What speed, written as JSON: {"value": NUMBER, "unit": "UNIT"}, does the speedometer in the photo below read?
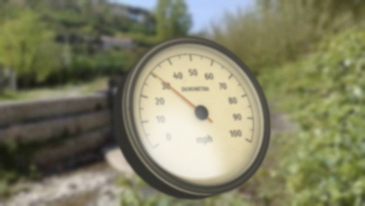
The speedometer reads {"value": 30, "unit": "mph"}
